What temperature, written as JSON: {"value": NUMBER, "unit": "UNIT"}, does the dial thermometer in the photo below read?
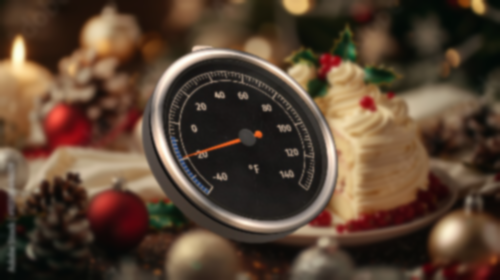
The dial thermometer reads {"value": -20, "unit": "°F"}
